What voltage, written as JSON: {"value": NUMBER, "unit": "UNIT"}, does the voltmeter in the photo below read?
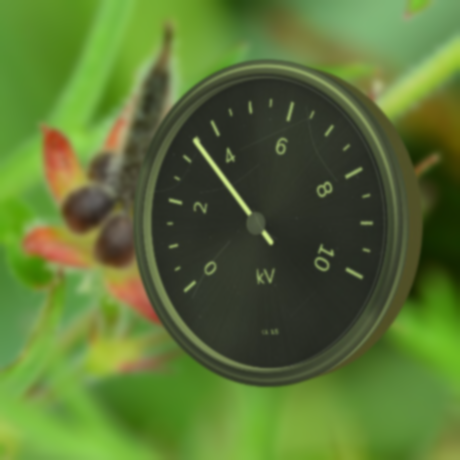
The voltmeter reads {"value": 3.5, "unit": "kV"}
